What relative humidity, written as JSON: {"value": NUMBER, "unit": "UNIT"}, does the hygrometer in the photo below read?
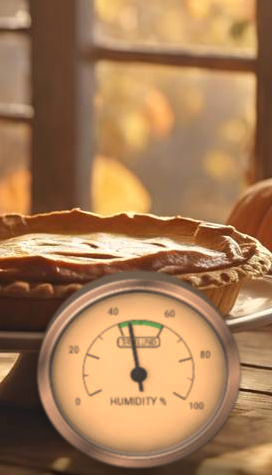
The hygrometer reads {"value": 45, "unit": "%"}
